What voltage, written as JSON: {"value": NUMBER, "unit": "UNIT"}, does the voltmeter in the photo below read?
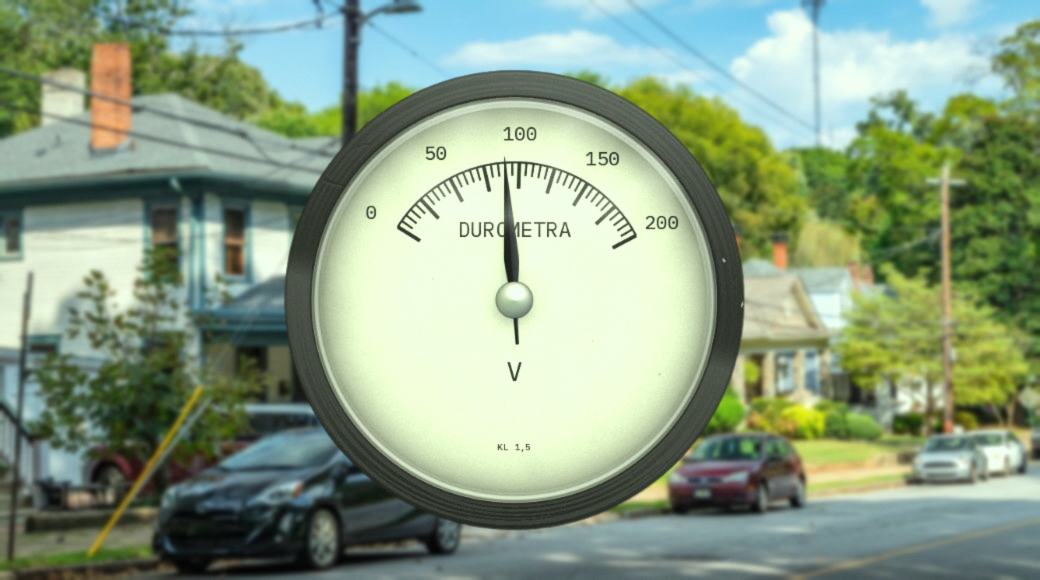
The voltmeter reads {"value": 90, "unit": "V"}
